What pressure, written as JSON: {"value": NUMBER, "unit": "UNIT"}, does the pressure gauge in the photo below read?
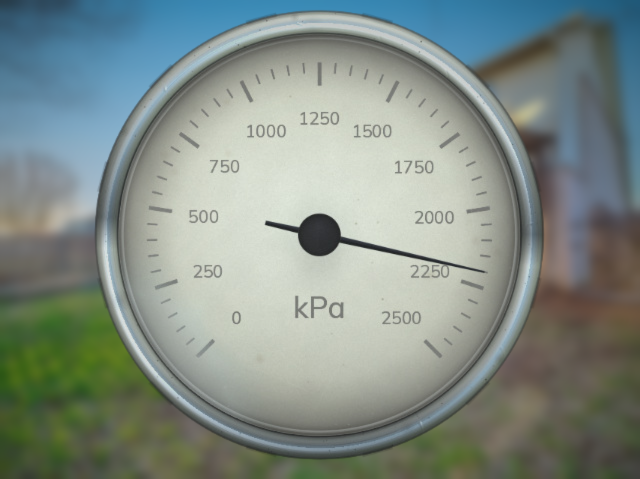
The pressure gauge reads {"value": 2200, "unit": "kPa"}
